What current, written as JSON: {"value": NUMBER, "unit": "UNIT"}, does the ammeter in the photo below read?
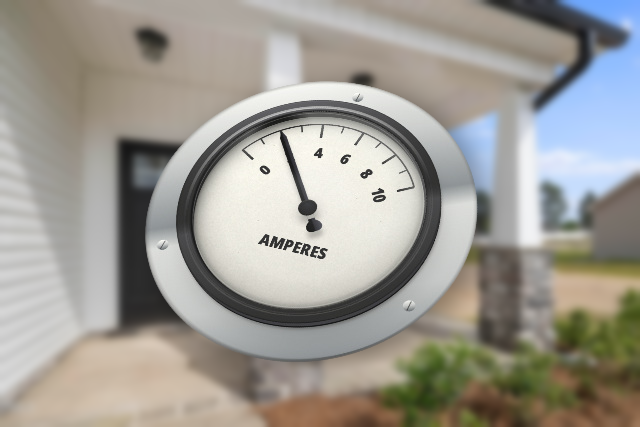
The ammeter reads {"value": 2, "unit": "A"}
